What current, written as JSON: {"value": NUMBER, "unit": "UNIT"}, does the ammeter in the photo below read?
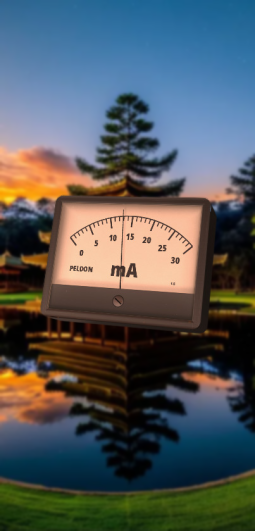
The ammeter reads {"value": 13, "unit": "mA"}
